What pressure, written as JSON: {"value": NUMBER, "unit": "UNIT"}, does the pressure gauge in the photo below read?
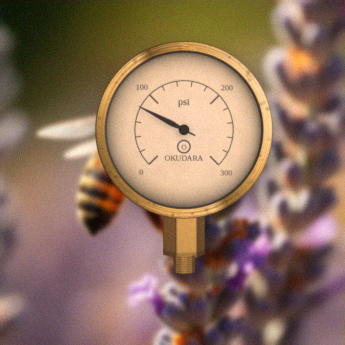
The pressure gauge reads {"value": 80, "unit": "psi"}
